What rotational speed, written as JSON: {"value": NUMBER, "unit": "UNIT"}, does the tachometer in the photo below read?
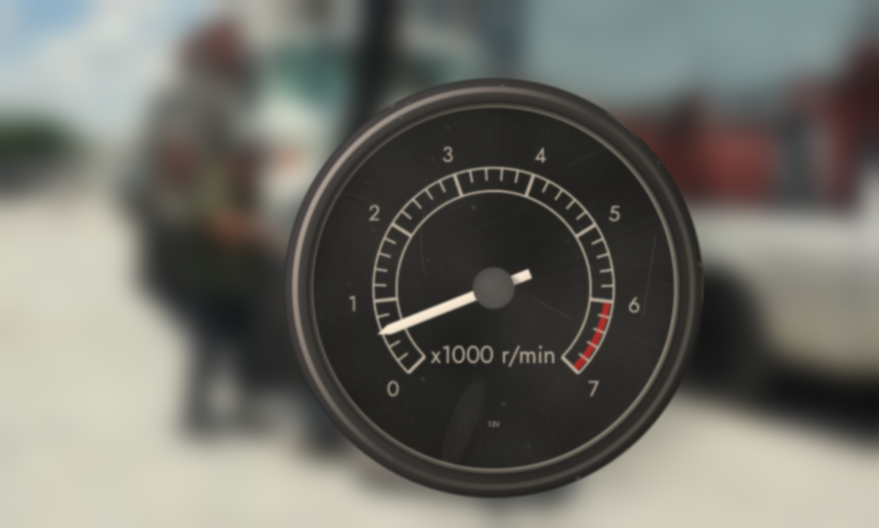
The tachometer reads {"value": 600, "unit": "rpm"}
